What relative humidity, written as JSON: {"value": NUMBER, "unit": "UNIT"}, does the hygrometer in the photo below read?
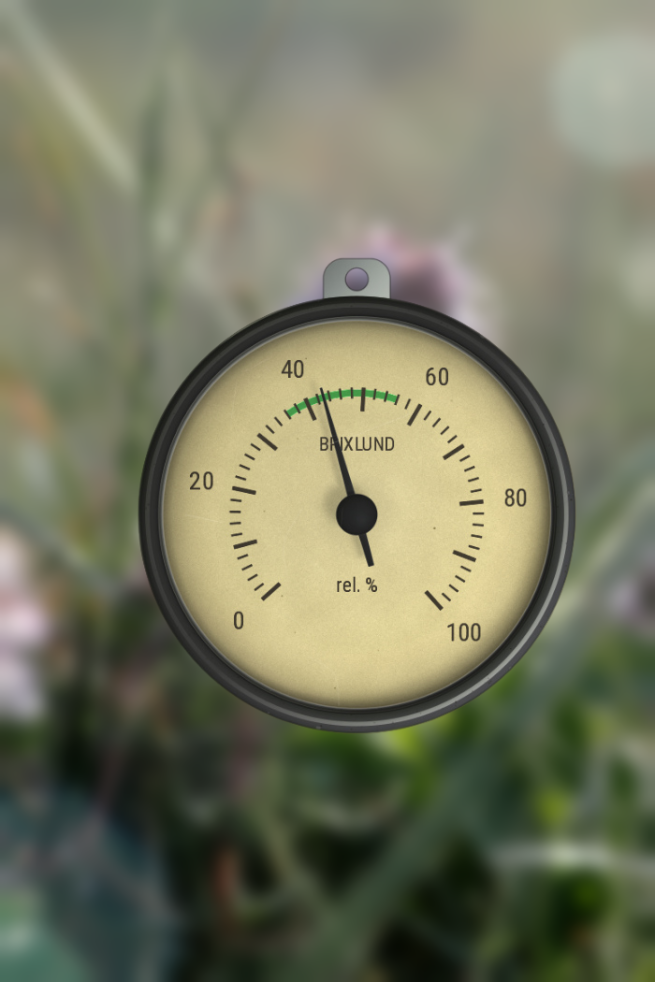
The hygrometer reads {"value": 43, "unit": "%"}
